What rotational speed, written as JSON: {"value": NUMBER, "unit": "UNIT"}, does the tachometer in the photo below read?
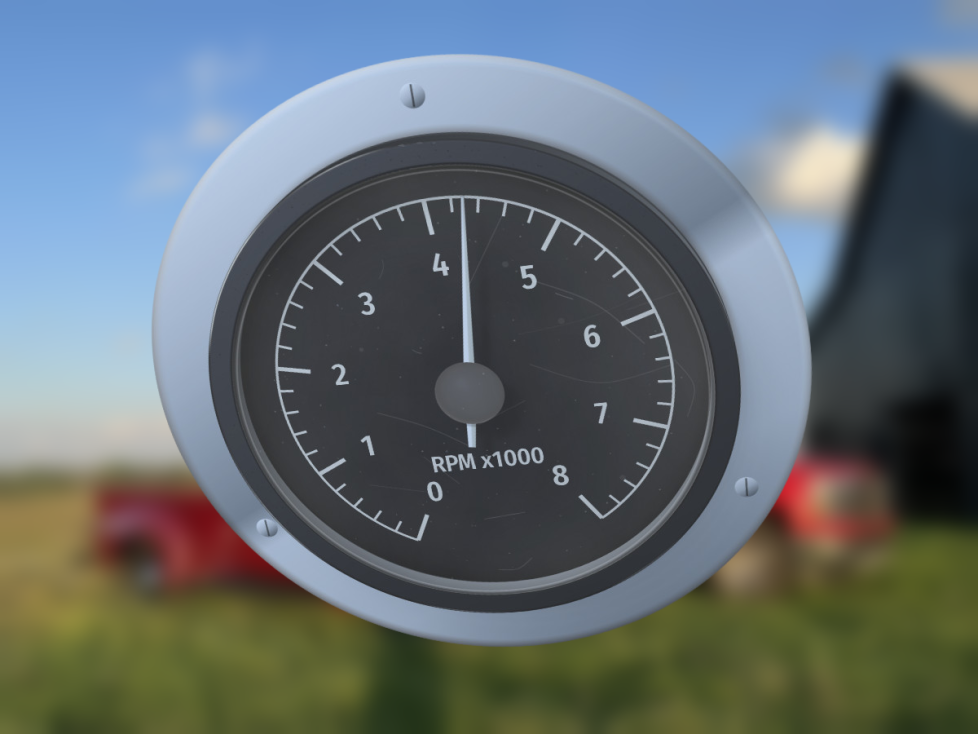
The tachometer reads {"value": 4300, "unit": "rpm"}
